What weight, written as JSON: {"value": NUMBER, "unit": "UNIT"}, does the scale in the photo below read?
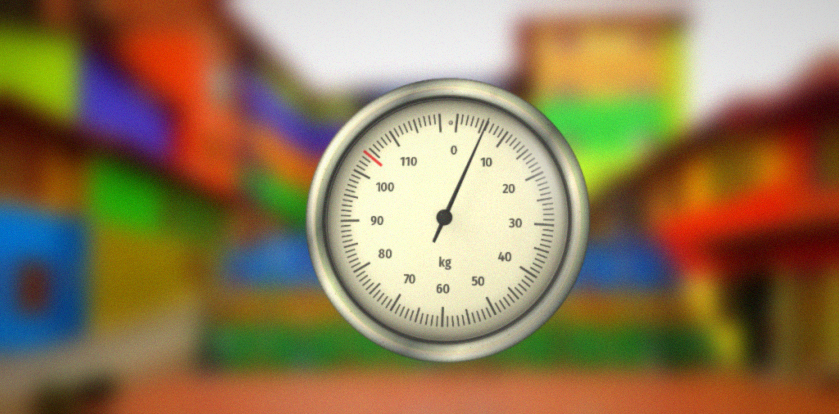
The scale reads {"value": 6, "unit": "kg"}
